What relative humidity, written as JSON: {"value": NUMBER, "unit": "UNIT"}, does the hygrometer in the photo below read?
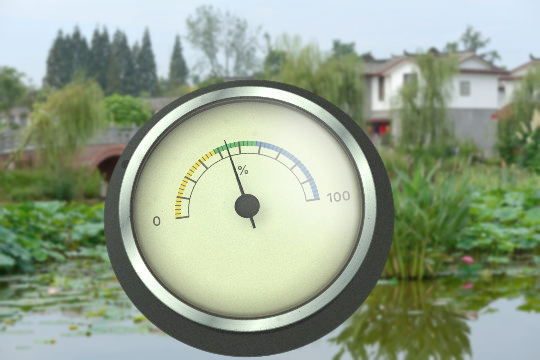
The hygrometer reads {"value": 44, "unit": "%"}
